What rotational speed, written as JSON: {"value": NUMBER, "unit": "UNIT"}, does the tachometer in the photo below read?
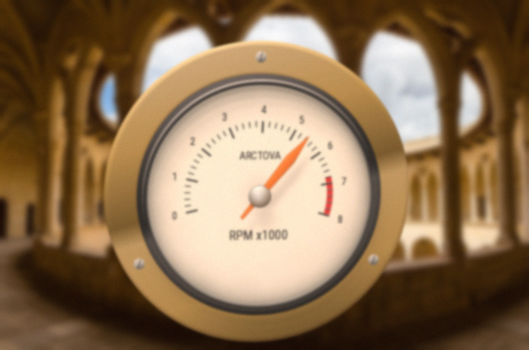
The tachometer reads {"value": 5400, "unit": "rpm"}
